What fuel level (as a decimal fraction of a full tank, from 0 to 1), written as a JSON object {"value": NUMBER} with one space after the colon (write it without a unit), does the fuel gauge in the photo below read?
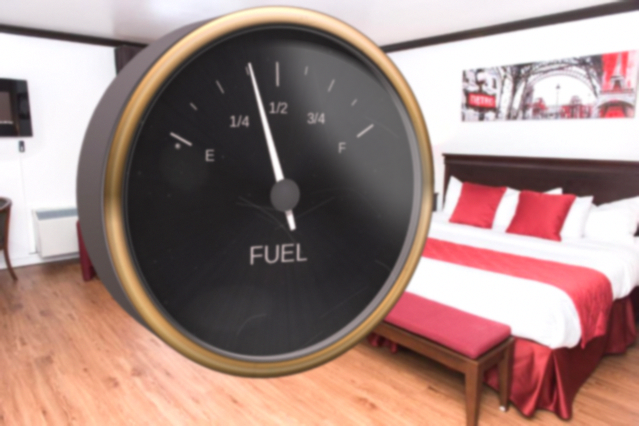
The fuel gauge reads {"value": 0.375}
